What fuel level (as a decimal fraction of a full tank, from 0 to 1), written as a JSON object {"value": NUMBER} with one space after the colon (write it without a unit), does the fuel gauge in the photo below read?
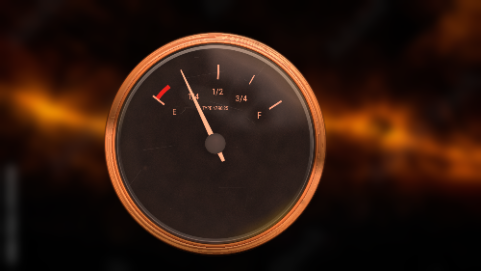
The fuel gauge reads {"value": 0.25}
